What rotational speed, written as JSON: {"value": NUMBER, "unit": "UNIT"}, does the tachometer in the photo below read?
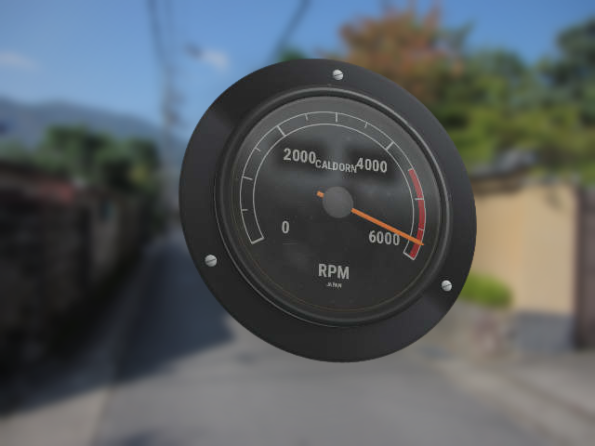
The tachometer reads {"value": 5750, "unit": "rpm"}
